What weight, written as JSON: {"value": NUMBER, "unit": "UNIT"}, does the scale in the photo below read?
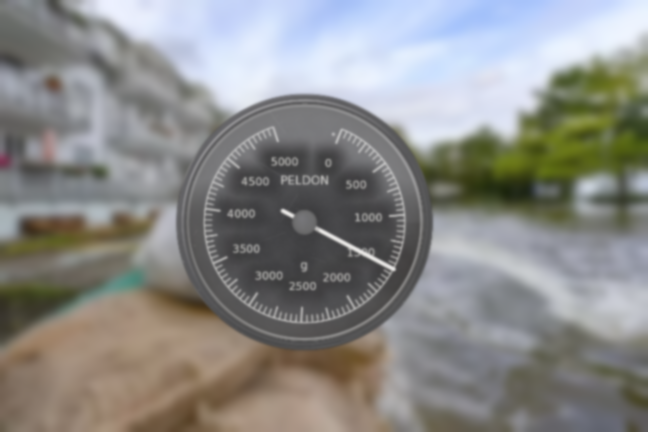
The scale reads {"value": 1500, "unit": "g"}
